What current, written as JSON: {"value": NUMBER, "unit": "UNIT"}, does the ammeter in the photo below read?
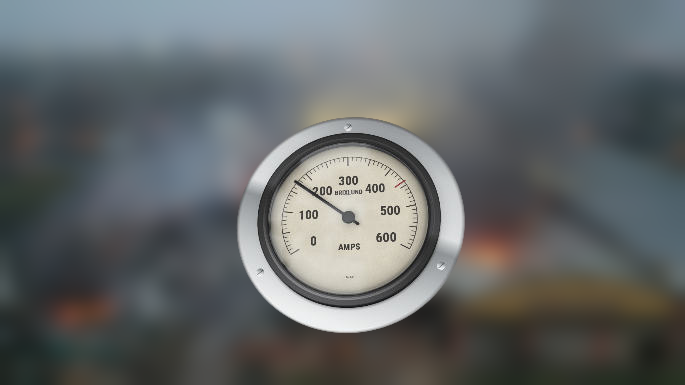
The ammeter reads {"value": 170, "unit": "A"}
